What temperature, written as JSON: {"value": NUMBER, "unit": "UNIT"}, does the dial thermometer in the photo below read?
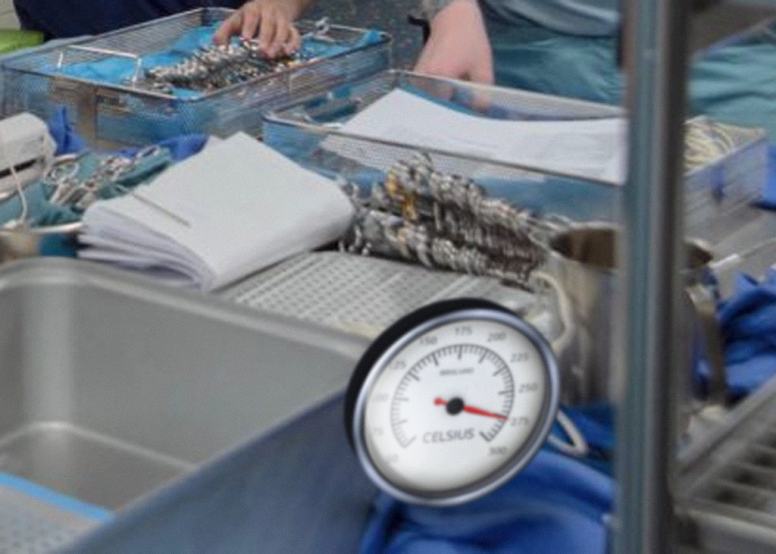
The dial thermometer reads {"value": 275, "unit": "°C"}
